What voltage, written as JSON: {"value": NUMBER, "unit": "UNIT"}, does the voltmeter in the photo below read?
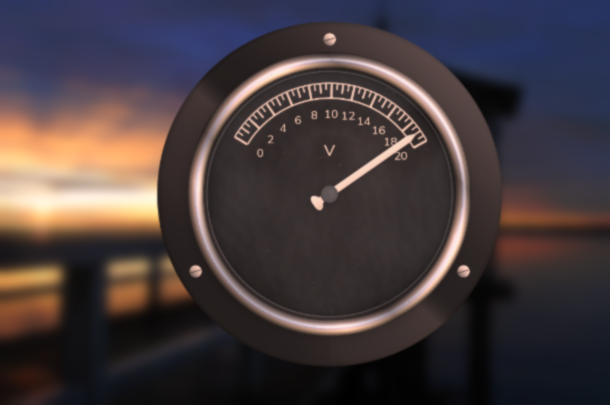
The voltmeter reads {"value": 19, "unit": "V"}
